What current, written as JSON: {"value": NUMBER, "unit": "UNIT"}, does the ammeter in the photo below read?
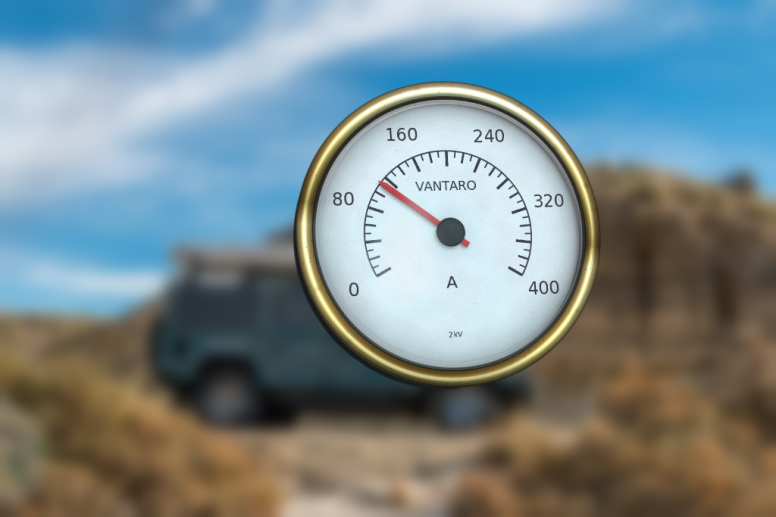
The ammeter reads {"value": 110, "unit": "A"}
